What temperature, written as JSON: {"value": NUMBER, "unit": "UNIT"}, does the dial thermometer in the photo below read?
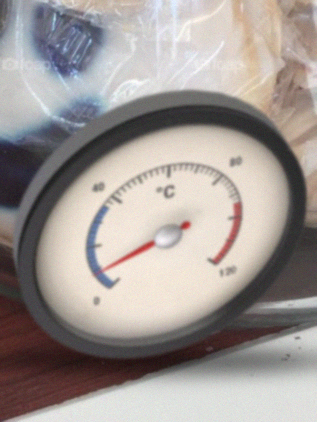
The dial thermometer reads {"value": 10, "unit": "°C"}
